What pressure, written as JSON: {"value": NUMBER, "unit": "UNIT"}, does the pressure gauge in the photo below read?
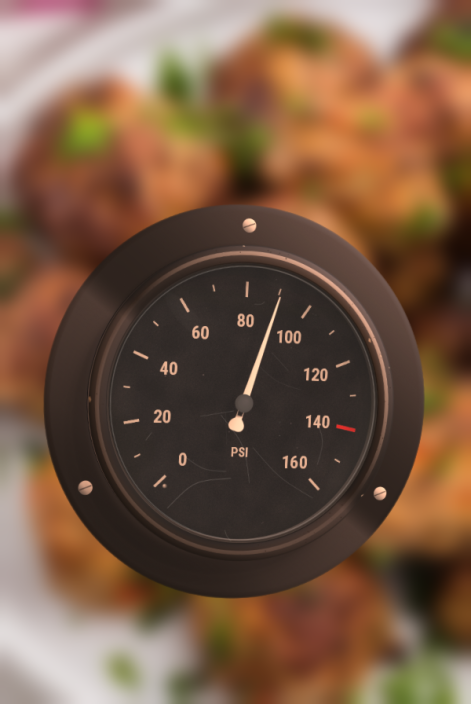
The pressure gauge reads {"value": 90, "unit": "psi"}
